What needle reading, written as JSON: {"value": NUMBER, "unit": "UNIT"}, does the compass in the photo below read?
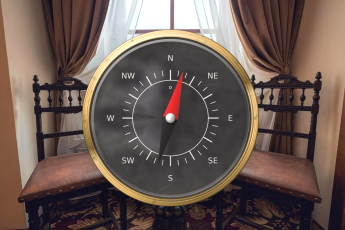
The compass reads {"value": 15, "unit": "°"}
